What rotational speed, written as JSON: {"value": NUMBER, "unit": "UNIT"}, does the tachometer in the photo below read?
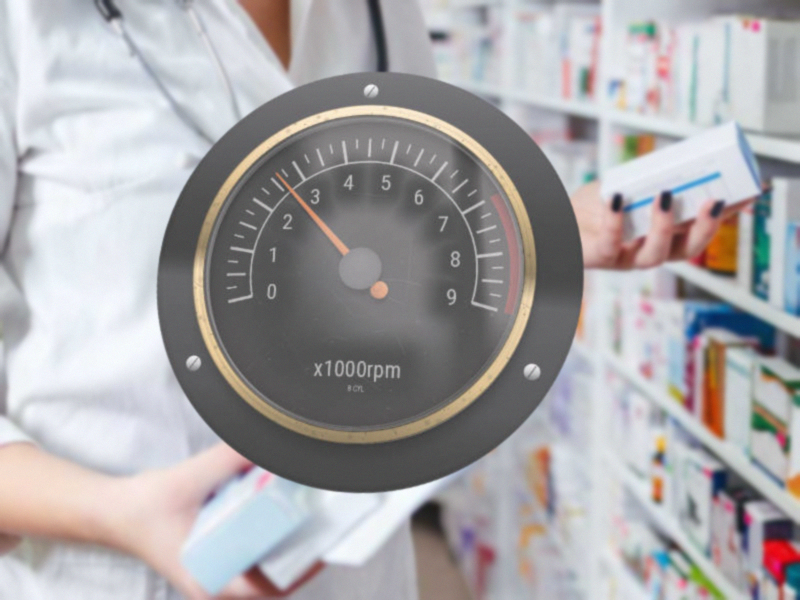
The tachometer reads {"value": 2625, "unit": "rpm"}
